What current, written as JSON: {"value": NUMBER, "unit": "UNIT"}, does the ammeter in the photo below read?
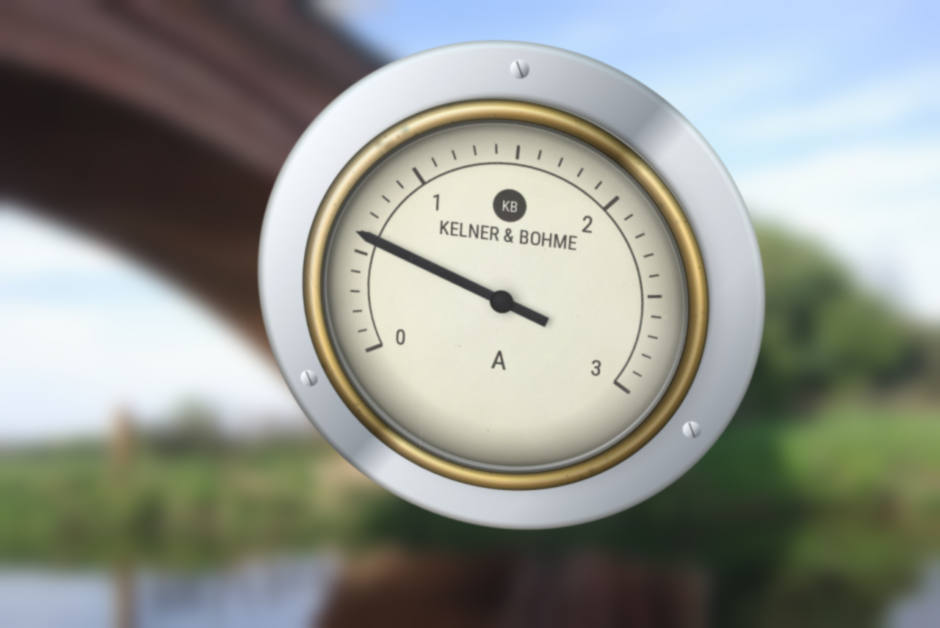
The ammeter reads {"value": 0.6, "unit": "A"}
